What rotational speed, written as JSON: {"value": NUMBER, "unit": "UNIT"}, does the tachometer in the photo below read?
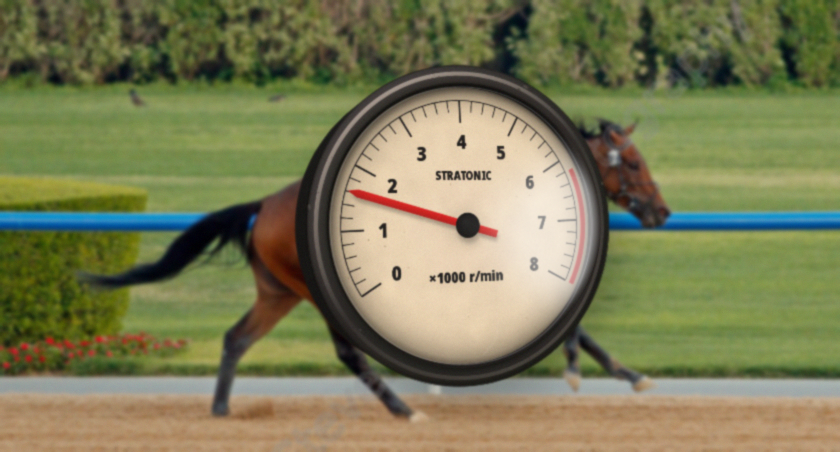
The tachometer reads {"value": 1600, "unit": "rpm"}
